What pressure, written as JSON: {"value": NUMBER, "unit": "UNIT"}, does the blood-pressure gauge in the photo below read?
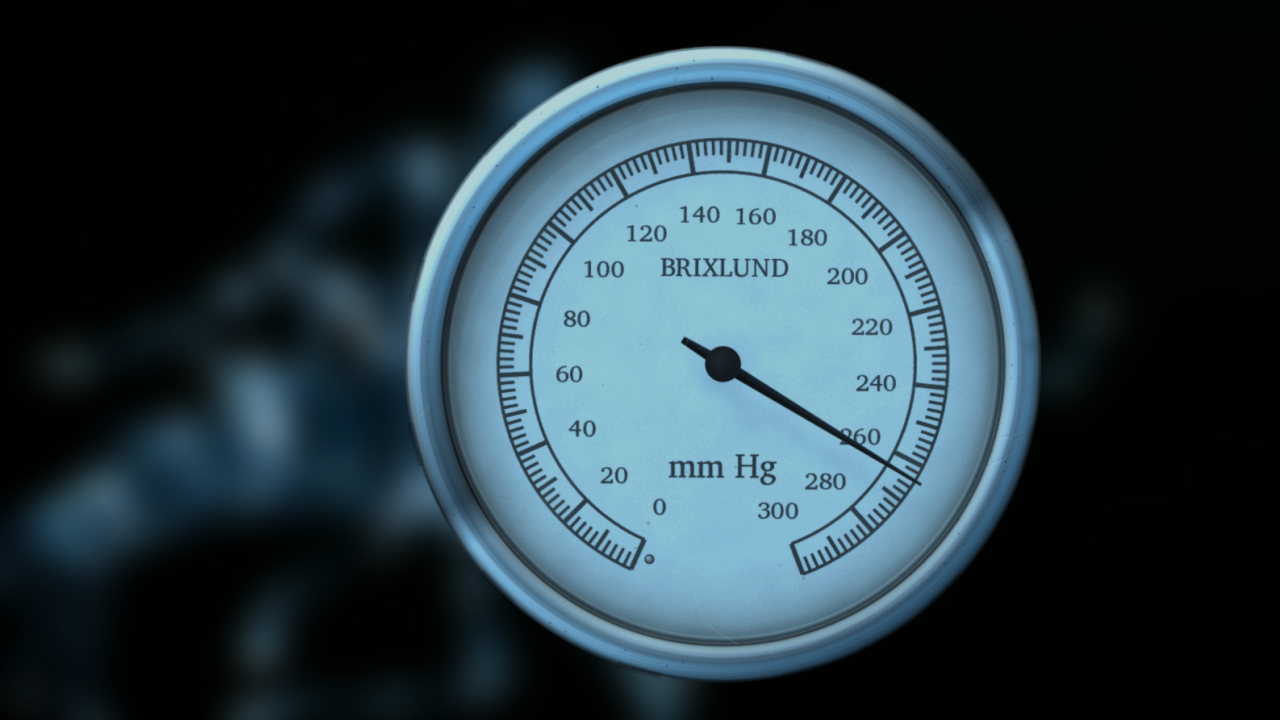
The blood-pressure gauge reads {"value": 264, "unit": "mmHg"}
